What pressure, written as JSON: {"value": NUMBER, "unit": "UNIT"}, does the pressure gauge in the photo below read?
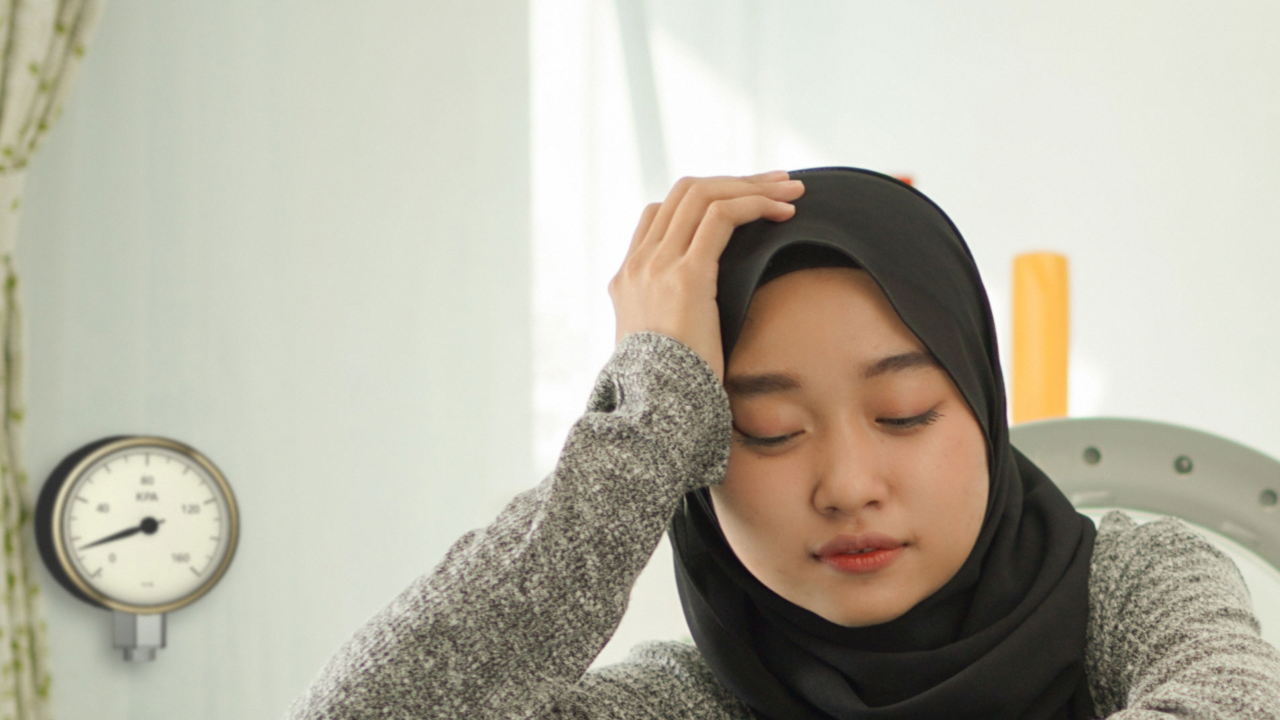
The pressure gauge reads {"value": 15, "unit": "kPa"}
